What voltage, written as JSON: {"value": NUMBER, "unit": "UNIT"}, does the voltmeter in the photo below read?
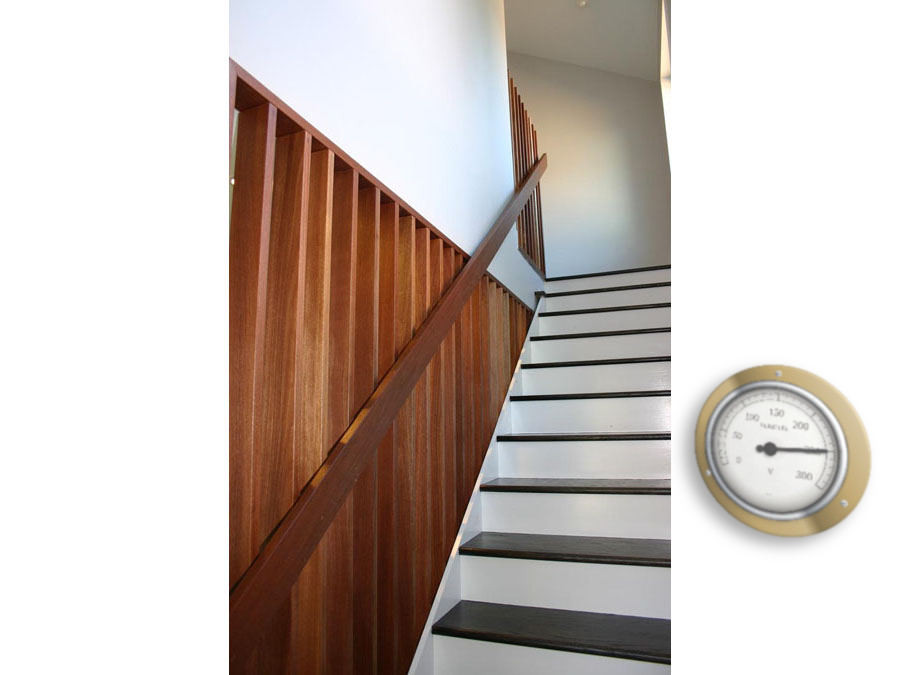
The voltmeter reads {"value": 250, "unit": "V"}
